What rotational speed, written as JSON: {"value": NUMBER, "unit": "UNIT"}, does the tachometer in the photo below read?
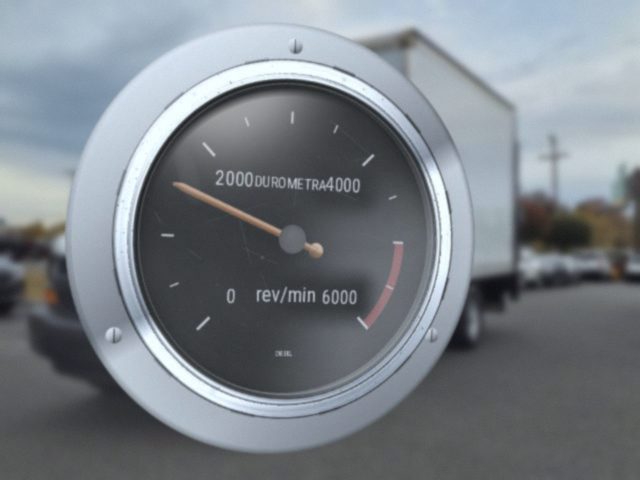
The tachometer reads {"value": 1500, "unit": "rpm"}
